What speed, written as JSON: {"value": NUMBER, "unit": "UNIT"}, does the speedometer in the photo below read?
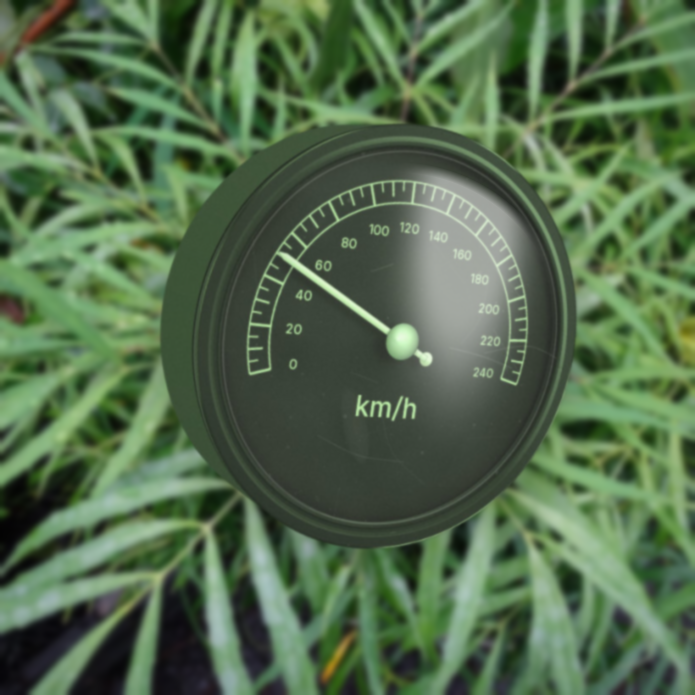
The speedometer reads {"value": 50, "unit": "km/h"}
